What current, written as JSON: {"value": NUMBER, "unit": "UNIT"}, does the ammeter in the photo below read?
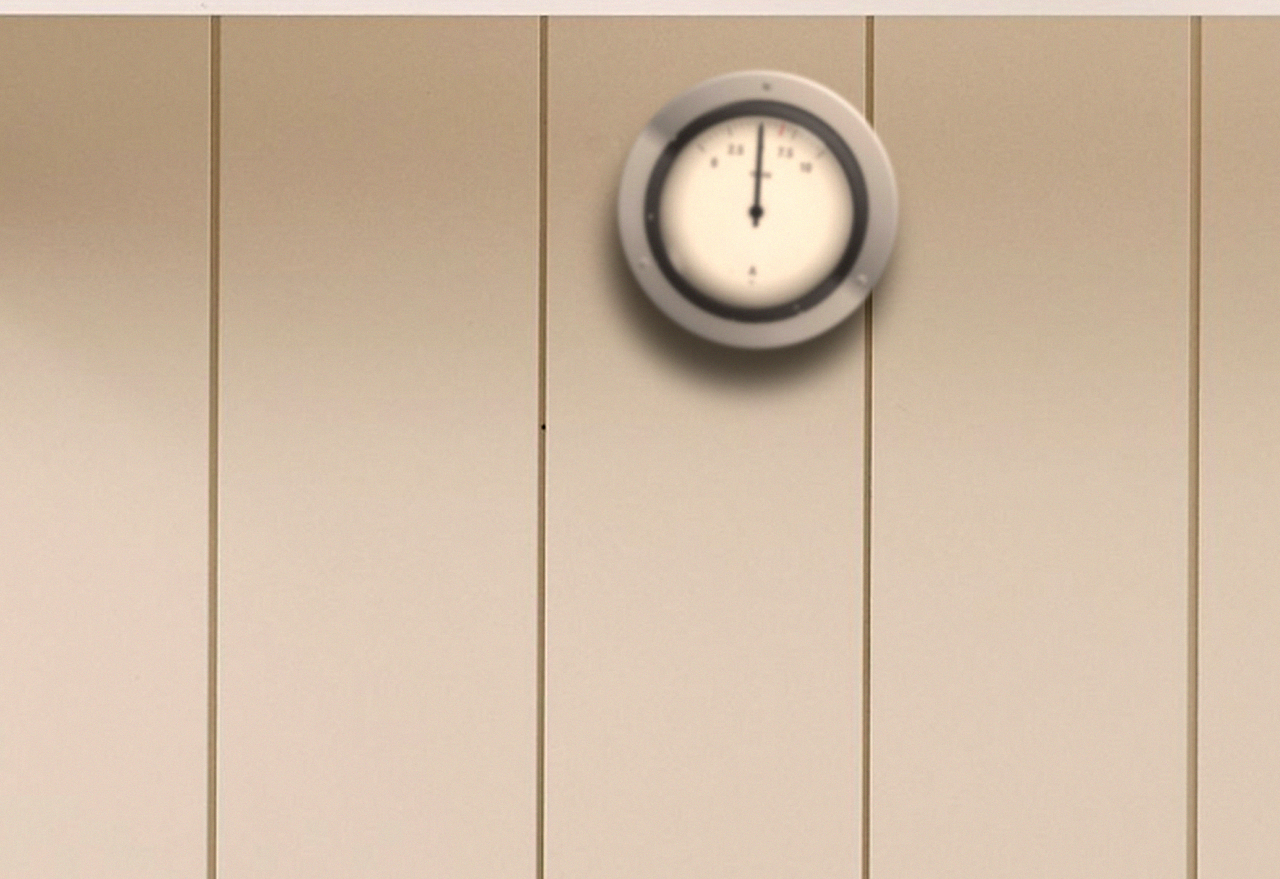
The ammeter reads {"value": 5, "unit": "A"}
